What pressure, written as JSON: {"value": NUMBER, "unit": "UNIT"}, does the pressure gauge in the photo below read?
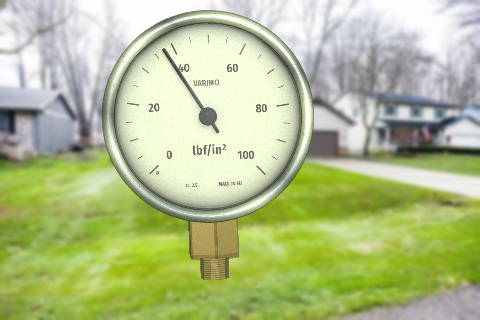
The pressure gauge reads {"value": 37.5, "unit": "psi"}
